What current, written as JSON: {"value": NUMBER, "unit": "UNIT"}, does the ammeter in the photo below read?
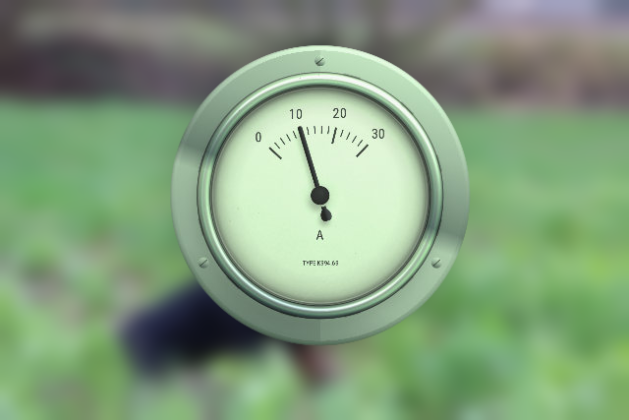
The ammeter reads {"value": 10, "unit": "A"}
